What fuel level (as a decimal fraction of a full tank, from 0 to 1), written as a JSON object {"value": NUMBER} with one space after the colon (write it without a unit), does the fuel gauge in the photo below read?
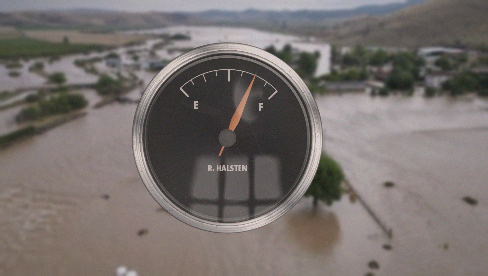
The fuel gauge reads {"value": 0.75}
